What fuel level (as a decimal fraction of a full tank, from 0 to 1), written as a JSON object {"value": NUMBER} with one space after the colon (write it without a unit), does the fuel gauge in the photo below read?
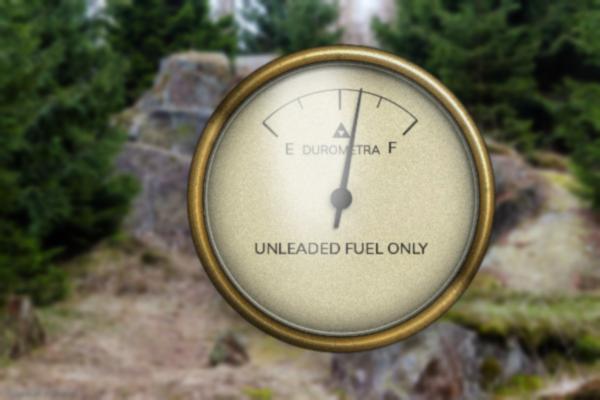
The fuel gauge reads {"value": 0.625}
